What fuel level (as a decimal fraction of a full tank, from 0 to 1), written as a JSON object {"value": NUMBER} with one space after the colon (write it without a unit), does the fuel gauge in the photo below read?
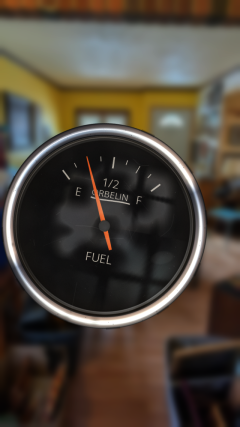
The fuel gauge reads {"value": 0.25}
